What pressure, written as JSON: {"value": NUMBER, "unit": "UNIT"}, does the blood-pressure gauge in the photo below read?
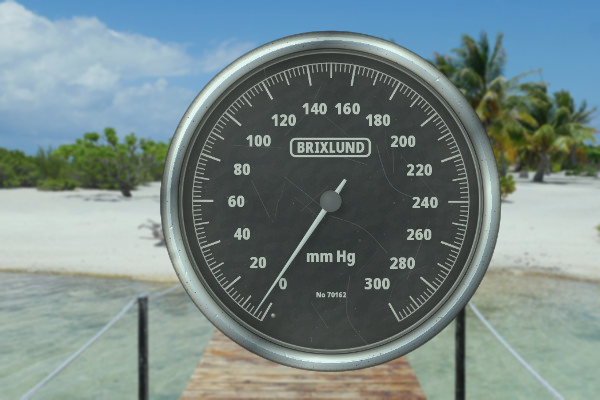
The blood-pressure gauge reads {"value": 4, "unit": "mmHg"}
